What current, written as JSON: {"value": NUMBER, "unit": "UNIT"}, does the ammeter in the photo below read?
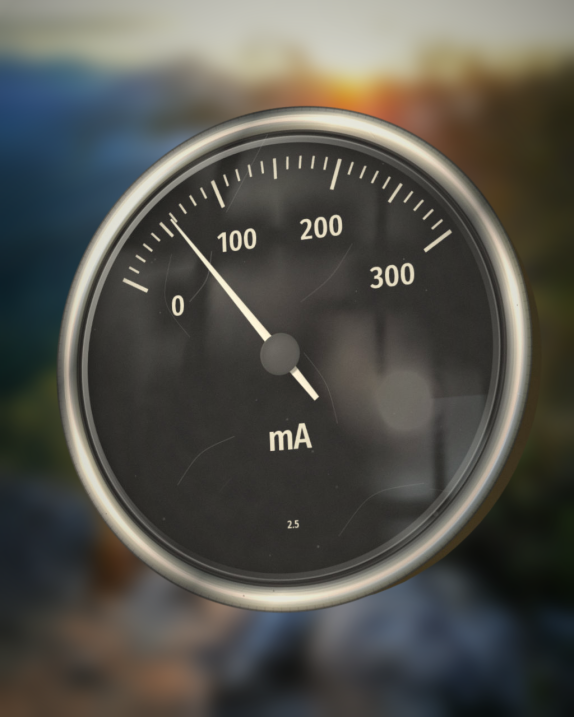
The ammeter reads {"value": 60, "unit": "mA"}
